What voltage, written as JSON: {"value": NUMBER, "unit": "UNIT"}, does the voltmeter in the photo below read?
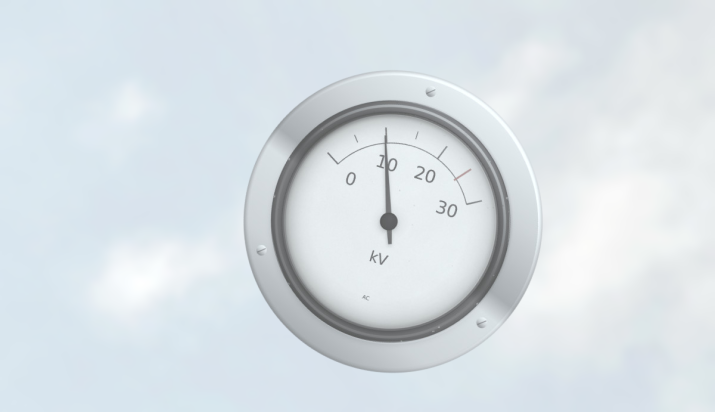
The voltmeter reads {"value": 10, "unit": "kV"}
